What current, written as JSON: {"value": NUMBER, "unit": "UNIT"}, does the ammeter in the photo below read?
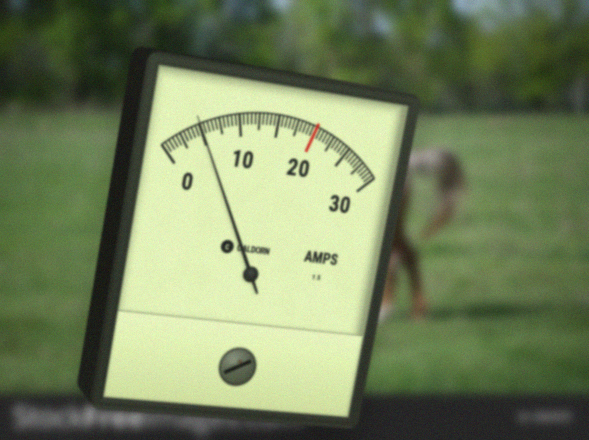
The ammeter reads {"value": 5, "unit": "A"}
